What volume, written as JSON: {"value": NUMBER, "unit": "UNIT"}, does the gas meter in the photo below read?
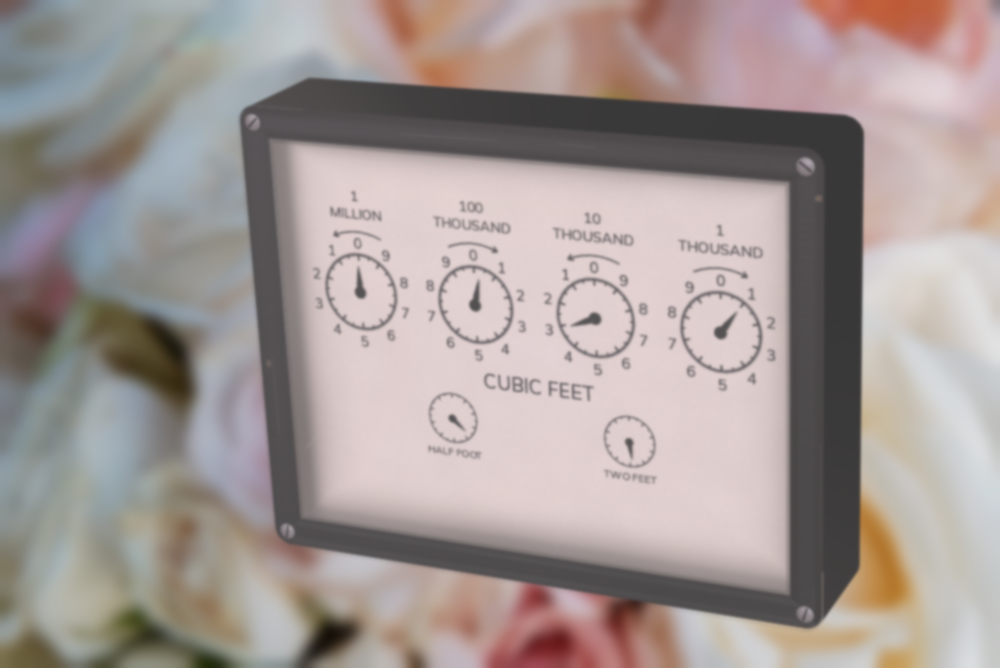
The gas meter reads {"value": 3100, "unit": "ft³"}
